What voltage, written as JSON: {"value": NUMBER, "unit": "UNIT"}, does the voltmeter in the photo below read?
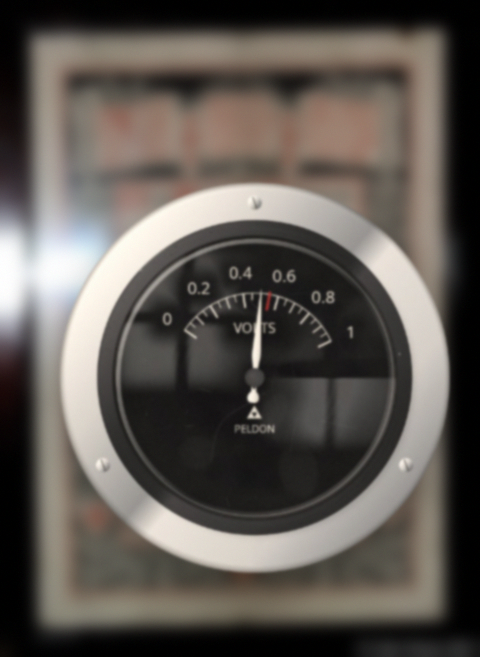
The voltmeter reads {"value": 0.5, "unit": "V"}
